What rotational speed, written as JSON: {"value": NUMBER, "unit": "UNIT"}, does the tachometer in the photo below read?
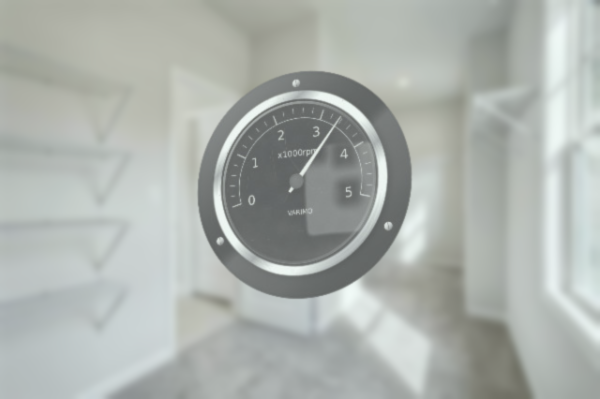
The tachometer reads {"value": 3400, "unit": "rpm"}
